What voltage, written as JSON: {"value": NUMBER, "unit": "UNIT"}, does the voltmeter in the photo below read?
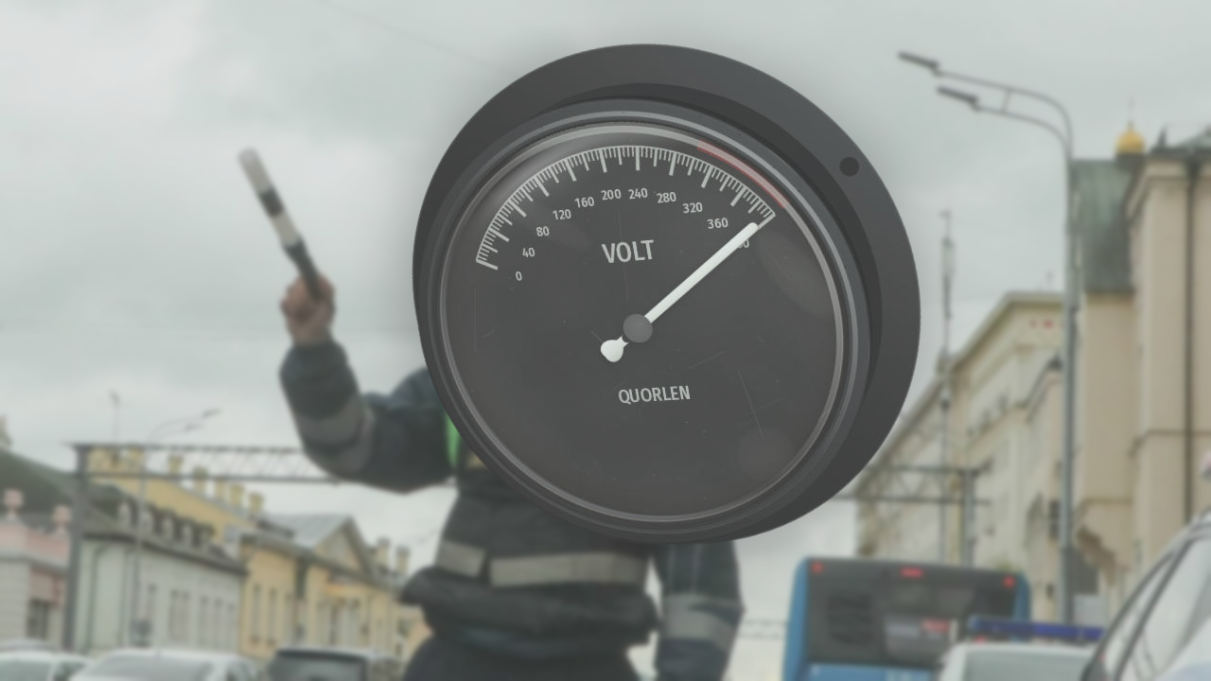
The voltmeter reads {"value": 395, "unit": "V"}
